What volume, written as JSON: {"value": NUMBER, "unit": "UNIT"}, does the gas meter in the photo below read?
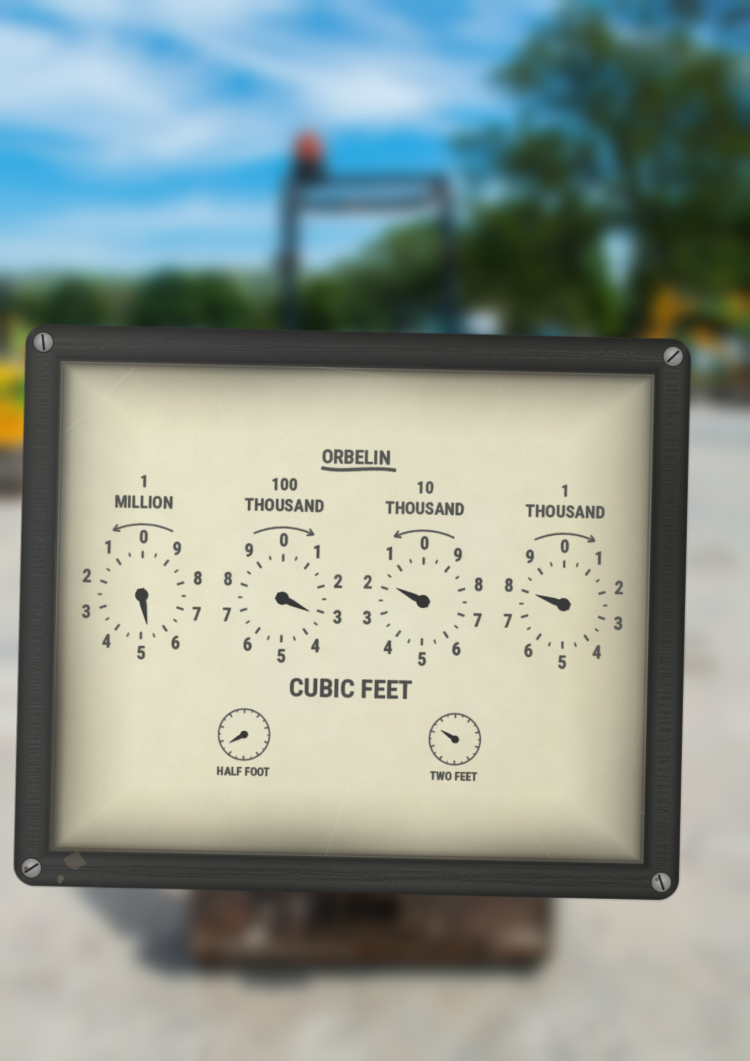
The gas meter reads {"value": 531800, "unit": "ft³"}
